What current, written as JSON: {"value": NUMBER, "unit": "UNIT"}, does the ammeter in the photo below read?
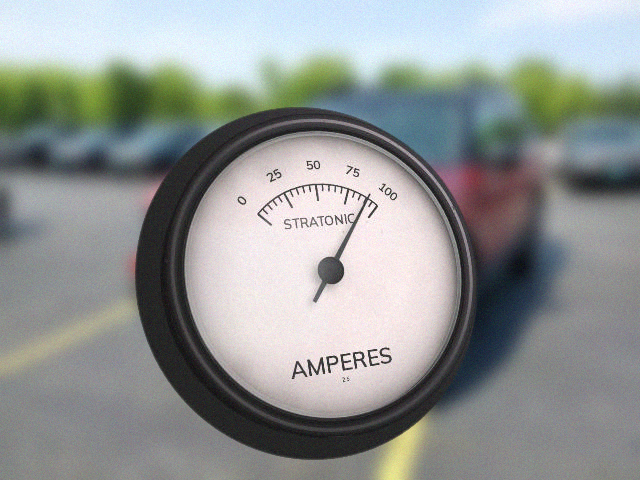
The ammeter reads {"value": 90, "unit": "A"}
